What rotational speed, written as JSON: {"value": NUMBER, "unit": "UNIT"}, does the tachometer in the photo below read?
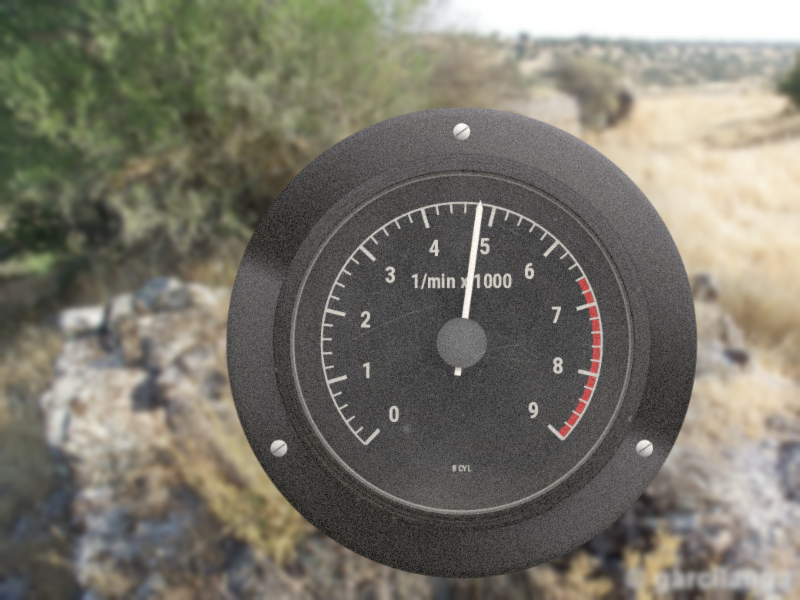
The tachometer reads {"value": 4800, "unit": "rpm"}
